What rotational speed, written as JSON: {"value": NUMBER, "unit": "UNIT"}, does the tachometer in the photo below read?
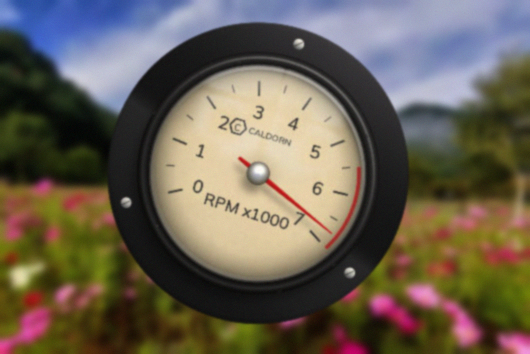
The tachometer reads {"value": 6750, "unit": "rpm"}
